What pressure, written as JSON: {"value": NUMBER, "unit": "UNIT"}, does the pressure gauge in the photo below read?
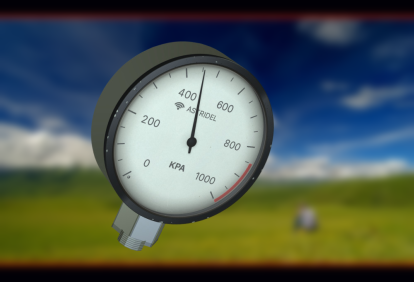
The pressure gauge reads {"value": 450, "unit": "kPa"}
